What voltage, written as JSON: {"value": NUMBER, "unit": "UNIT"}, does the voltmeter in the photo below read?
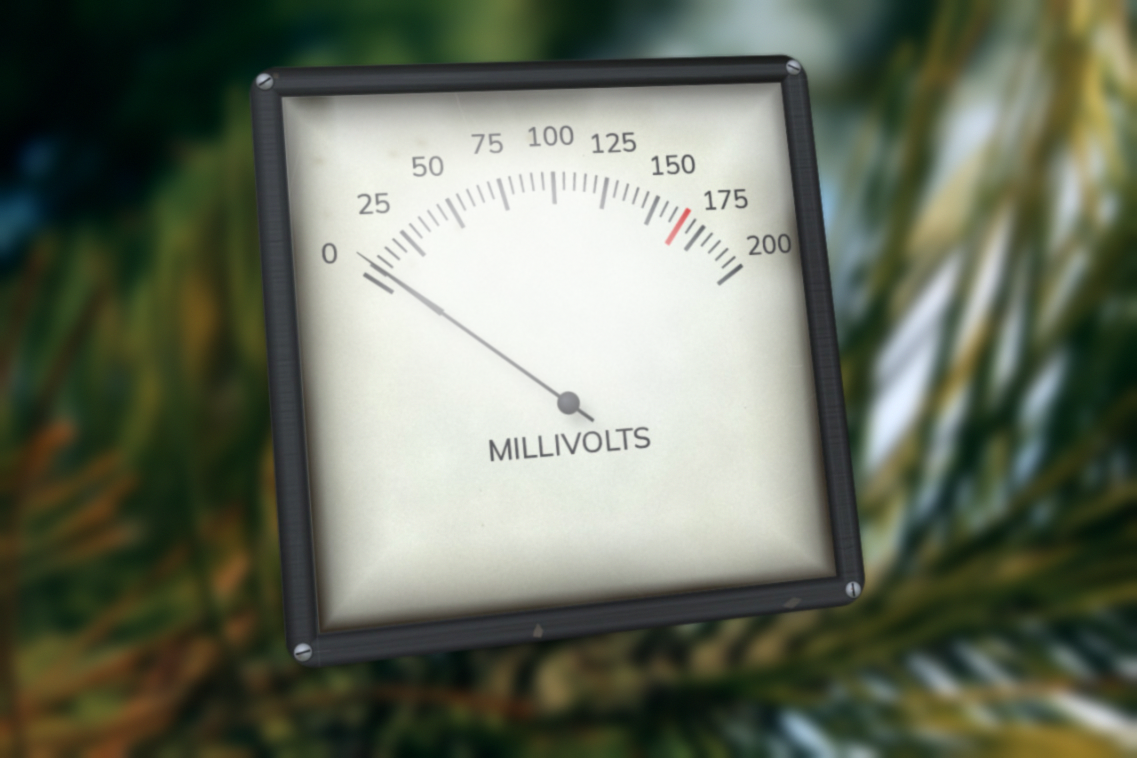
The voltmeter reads {"value": 5, "unit": "mV"}
